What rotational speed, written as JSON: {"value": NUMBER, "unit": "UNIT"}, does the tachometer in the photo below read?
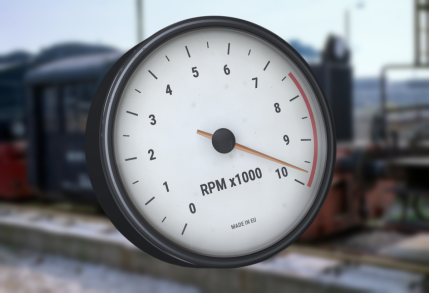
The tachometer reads {"value": 9750, "unit": "rpm"}
